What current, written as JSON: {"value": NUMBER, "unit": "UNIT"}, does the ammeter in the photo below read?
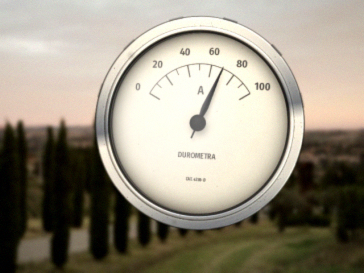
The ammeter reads {"value": 70, "unit": "A"}
